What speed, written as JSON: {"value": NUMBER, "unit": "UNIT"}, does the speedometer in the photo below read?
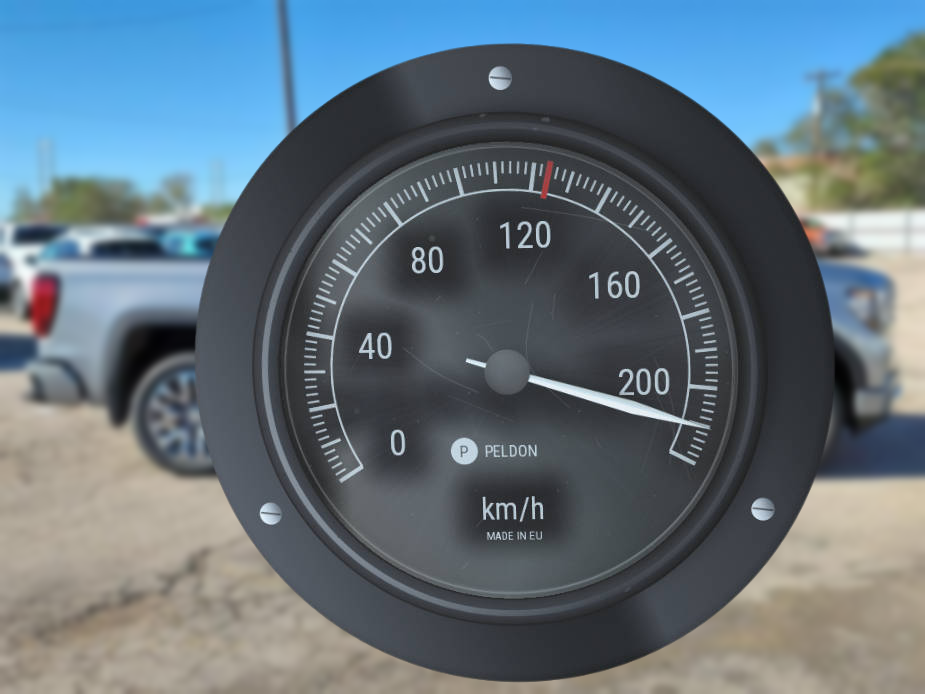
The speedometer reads {"value": 210, "unit": "km/h"}
